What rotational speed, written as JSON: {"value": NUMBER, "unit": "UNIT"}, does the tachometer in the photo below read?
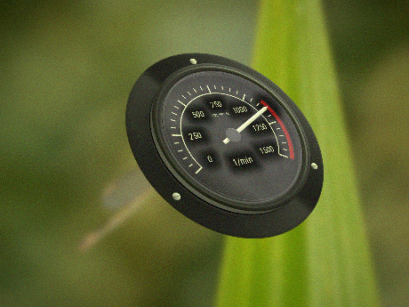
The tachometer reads {"value": 1150, "unit": "rpm"}
